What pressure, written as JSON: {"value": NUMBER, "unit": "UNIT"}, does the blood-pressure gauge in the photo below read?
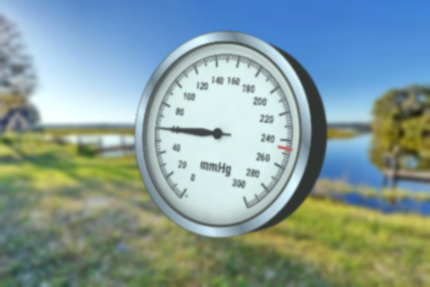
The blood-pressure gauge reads {"value": 60, "unit": "mmHg"}
